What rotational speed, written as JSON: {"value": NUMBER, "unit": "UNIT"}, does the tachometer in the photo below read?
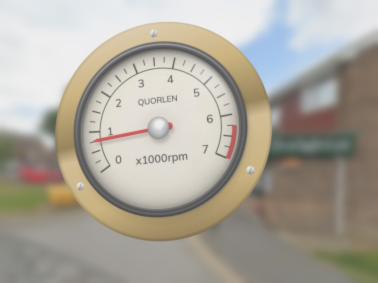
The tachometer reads {"value": 750, "unit": "rpm"}
